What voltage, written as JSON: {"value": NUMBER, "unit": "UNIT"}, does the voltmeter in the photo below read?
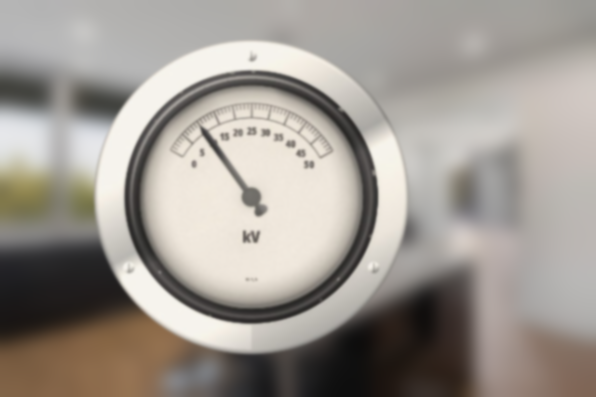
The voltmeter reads {"value": 10, "unit": "kV"}
